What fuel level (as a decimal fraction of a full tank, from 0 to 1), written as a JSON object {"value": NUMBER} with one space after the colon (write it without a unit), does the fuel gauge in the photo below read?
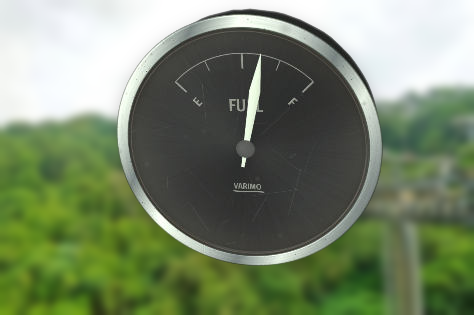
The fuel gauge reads {"value": 0.625}
